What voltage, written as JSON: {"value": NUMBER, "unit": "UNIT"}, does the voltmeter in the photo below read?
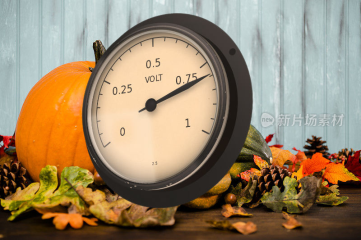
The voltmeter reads {"value": 0.8, "unit": "V"}
